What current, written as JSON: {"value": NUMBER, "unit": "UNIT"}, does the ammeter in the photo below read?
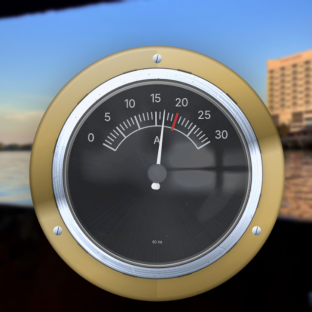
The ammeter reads {"value": 17, "unit": "A"}
